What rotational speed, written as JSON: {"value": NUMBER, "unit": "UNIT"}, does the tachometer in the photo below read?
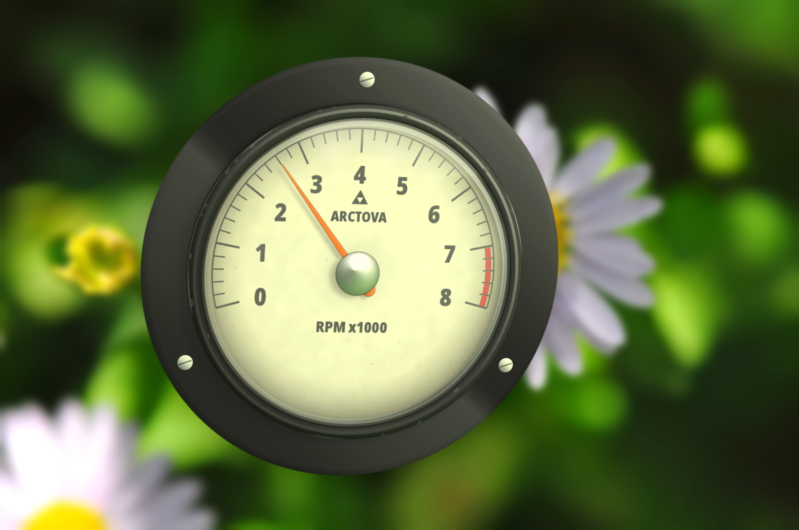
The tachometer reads {"value": 2600, "unit": "rpm"}
